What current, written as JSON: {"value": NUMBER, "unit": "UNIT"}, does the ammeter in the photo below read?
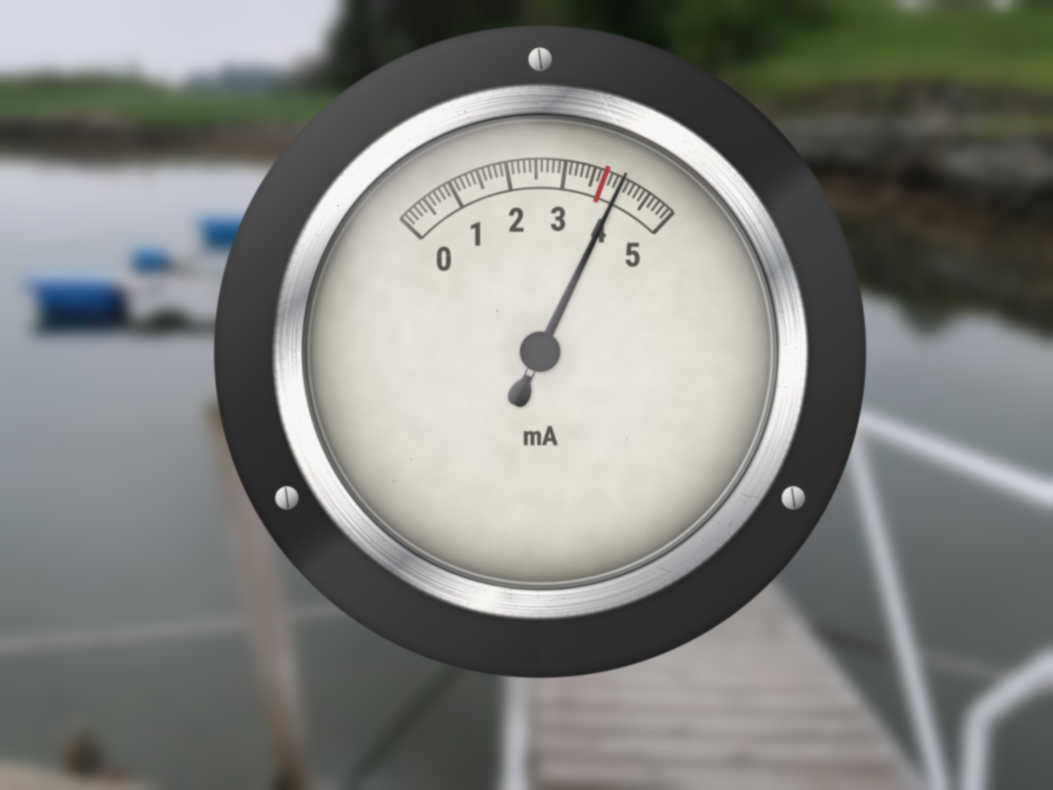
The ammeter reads {"value": 4, "unit": "mA"}
